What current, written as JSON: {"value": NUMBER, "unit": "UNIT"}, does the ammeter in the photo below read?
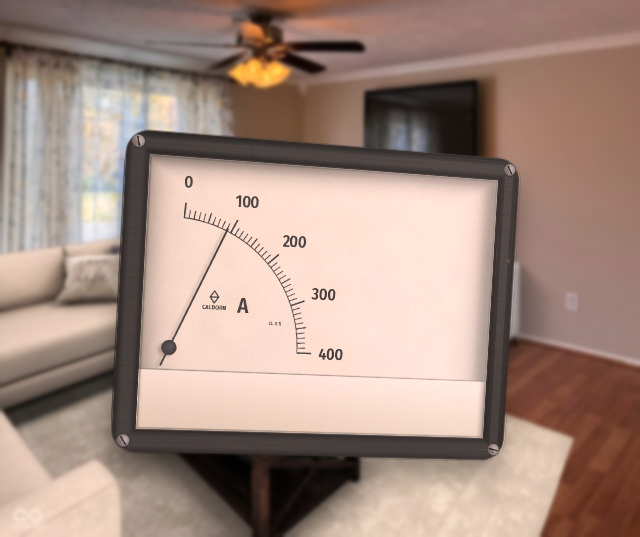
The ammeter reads {"value": 90, "unit": "A"}
